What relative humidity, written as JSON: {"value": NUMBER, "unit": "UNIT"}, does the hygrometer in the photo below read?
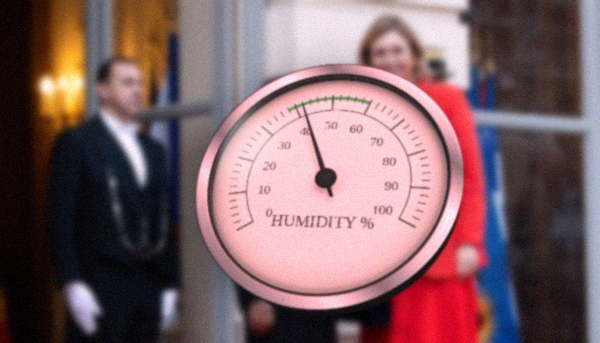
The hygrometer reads {"value": 42, "unit": "%"}
